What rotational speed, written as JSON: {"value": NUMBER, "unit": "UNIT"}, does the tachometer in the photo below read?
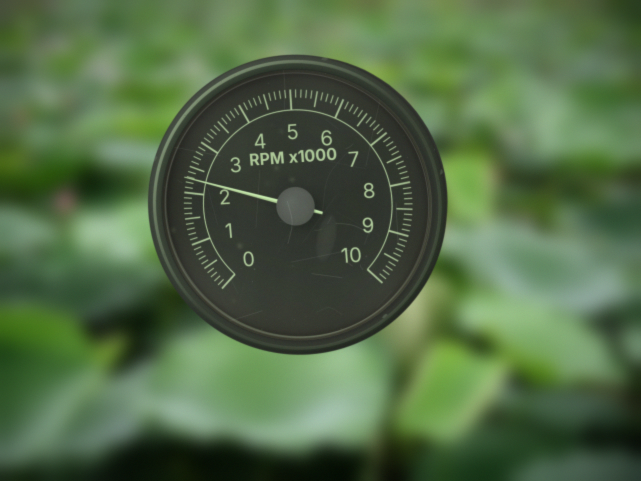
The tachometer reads {"value": 2300, "unit": "rpm"}
